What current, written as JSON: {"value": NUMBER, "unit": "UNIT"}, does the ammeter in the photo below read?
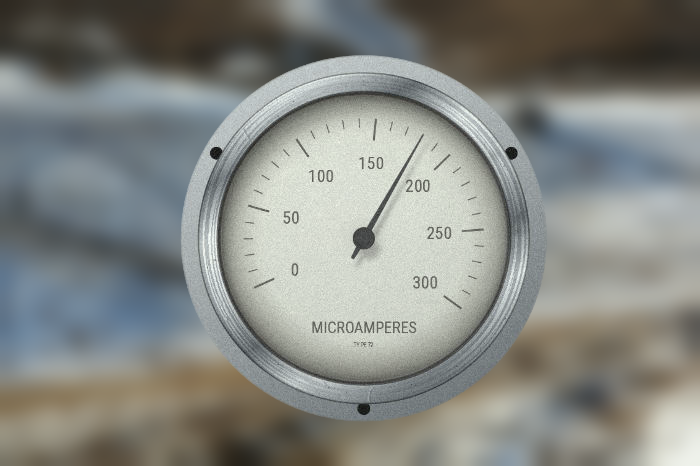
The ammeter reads {"value": 180, "unit": "µA"}
